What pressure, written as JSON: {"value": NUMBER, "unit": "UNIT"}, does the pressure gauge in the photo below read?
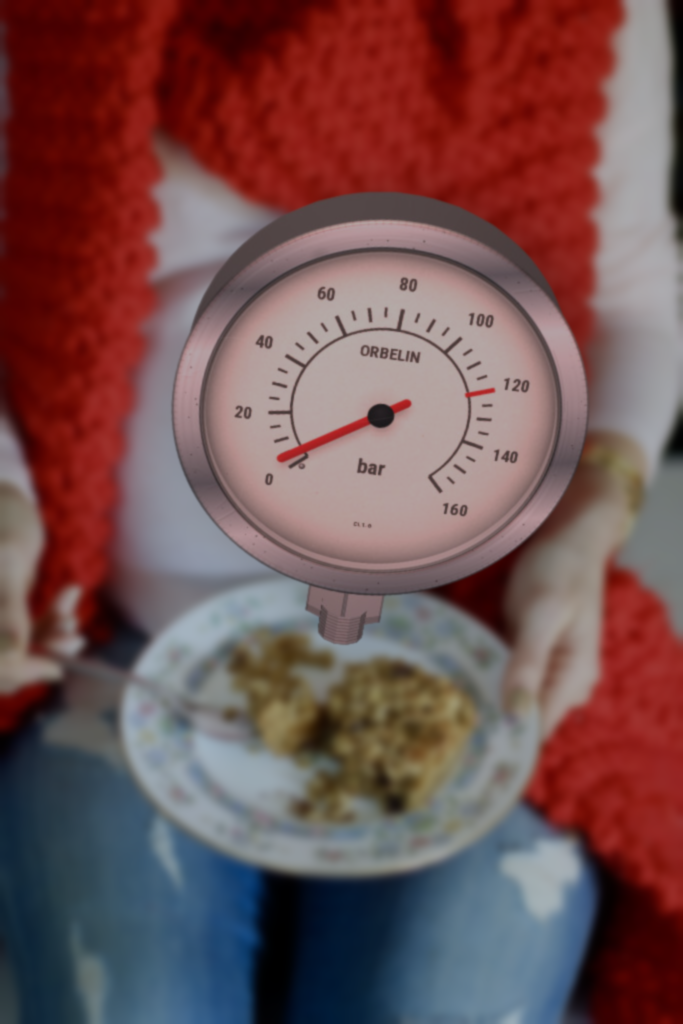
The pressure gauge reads {"value": 5, "unit": "bar"}
